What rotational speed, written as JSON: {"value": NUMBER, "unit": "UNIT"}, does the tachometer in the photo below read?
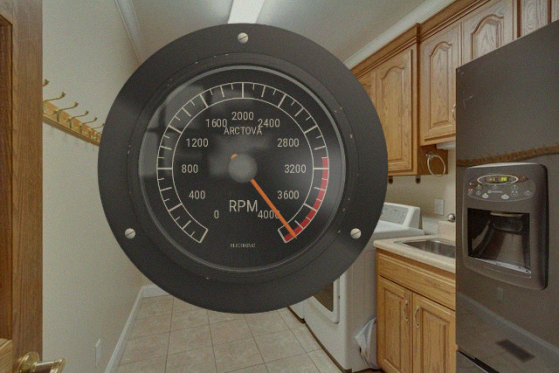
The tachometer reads {"value": 3900, "unit": "rpm"}
